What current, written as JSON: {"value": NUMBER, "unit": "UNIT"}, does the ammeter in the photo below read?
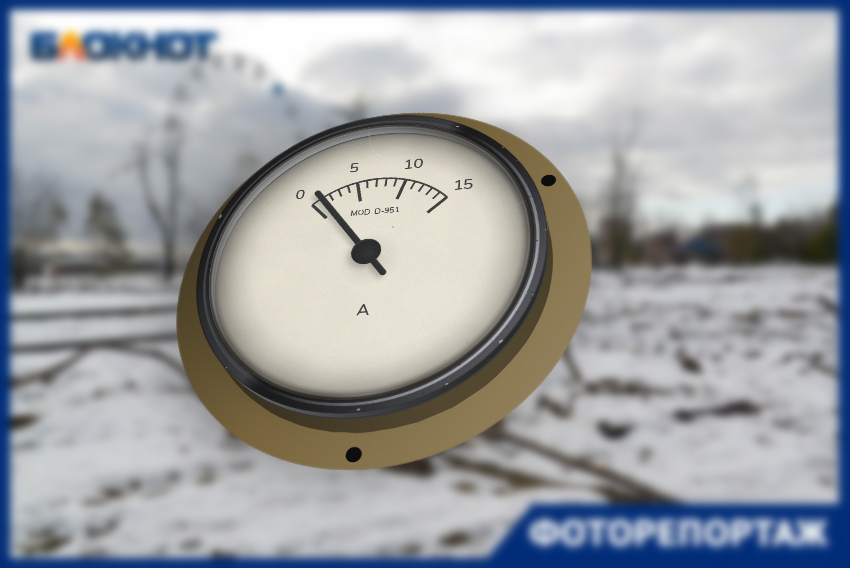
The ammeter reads {"value": 1, "unit": "A"}
